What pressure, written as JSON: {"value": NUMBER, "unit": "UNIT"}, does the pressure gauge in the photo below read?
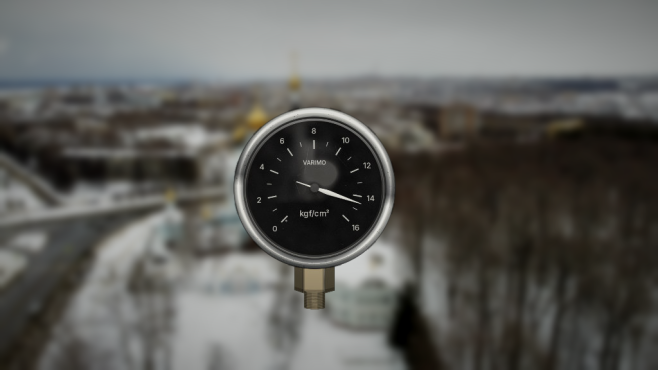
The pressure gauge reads {"value": 14.5, "unit": "kg/cm²"}
